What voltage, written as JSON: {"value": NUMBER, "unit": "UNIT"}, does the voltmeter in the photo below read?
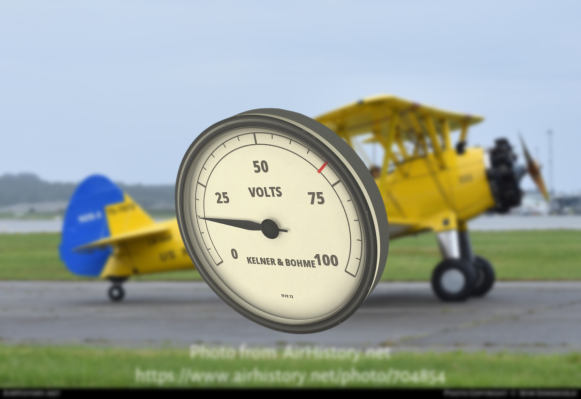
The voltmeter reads {"value": 15, "unit": "V"}
